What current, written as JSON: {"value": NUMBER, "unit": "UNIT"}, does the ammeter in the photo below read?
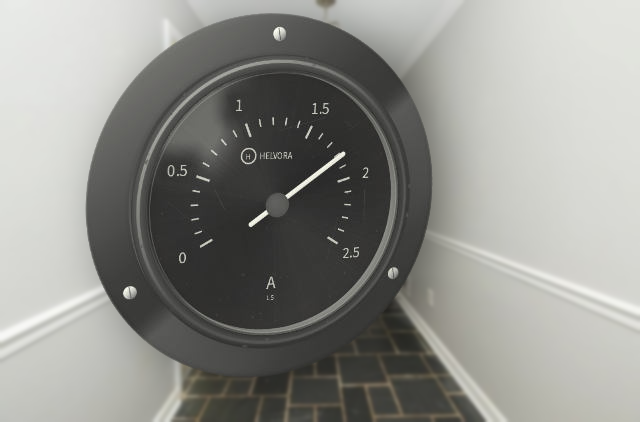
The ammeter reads {"value": 1.8, "unit": "A"}
